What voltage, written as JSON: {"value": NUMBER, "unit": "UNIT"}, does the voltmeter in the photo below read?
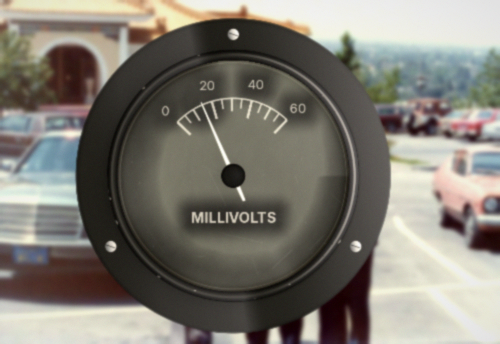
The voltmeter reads {"value": 15, "unit": "mV"}
